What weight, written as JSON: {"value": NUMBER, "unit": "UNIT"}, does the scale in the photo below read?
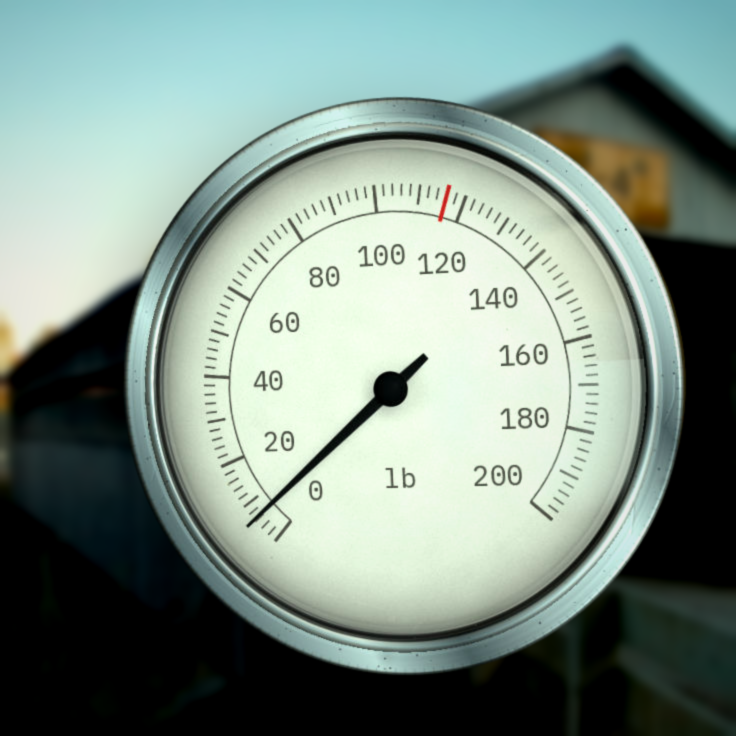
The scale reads {"value": 6, "unit": "lb"}
